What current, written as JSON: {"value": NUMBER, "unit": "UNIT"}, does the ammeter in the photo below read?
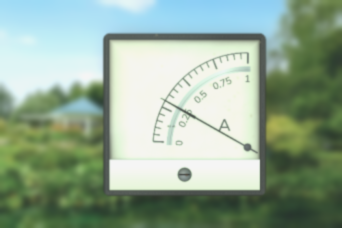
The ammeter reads {"value": 0.3, "unit": "A"}
